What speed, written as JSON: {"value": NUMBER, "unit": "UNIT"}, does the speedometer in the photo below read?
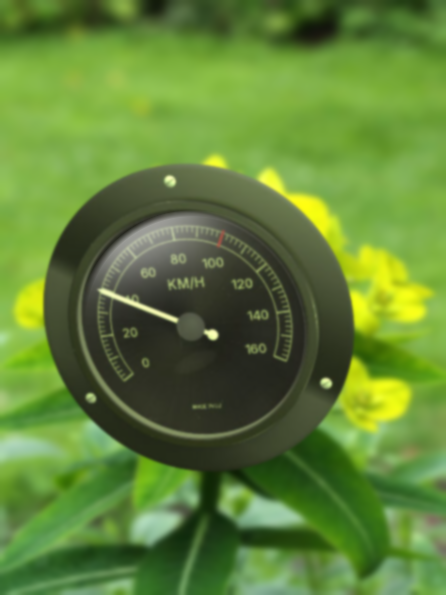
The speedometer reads {"value": 40, "unit": "km/h"}
